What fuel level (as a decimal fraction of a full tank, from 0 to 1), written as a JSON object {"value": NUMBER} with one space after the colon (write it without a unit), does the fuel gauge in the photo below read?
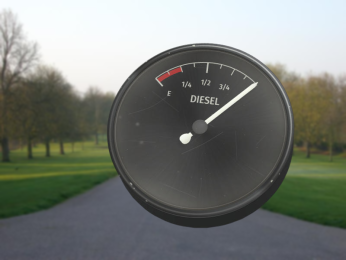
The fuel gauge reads {"value": 1}
